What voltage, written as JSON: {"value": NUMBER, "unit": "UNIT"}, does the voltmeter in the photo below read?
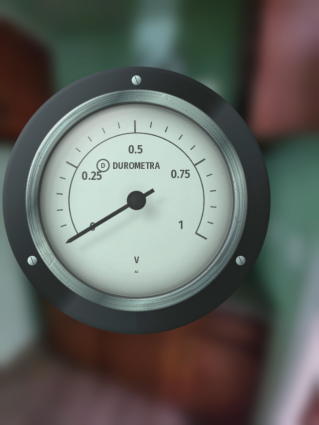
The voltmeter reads {"value": 0, "unit": "V"}
